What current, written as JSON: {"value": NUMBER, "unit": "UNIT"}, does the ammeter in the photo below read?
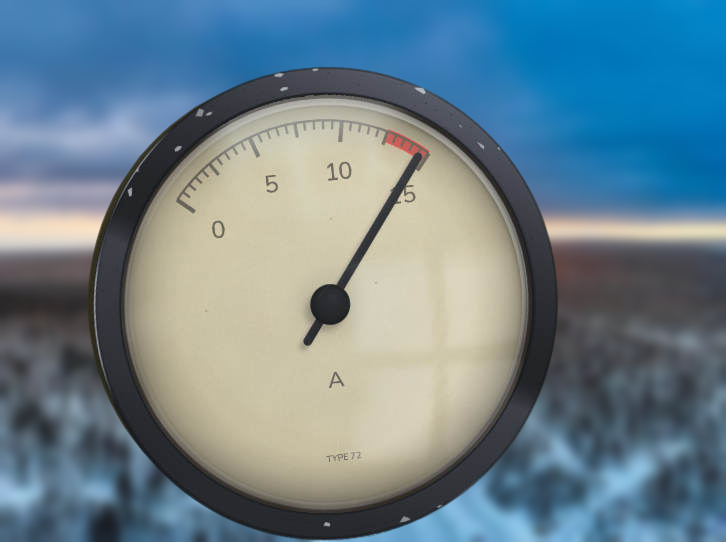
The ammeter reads {"value": 14.5, "unit": "A"}
